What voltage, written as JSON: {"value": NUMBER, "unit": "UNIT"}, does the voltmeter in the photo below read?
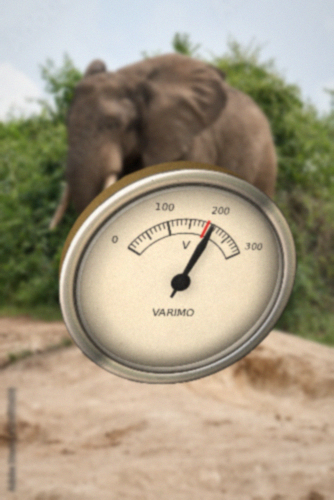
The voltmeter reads {"value": 200, "unit": "V"}
